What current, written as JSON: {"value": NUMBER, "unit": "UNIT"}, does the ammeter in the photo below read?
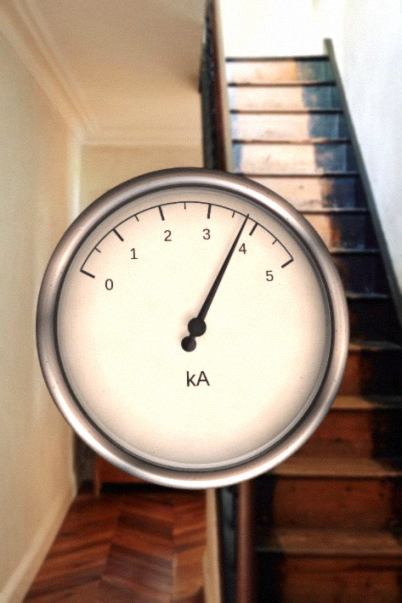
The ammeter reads {"value": 3.75, "unit": "kA"}
